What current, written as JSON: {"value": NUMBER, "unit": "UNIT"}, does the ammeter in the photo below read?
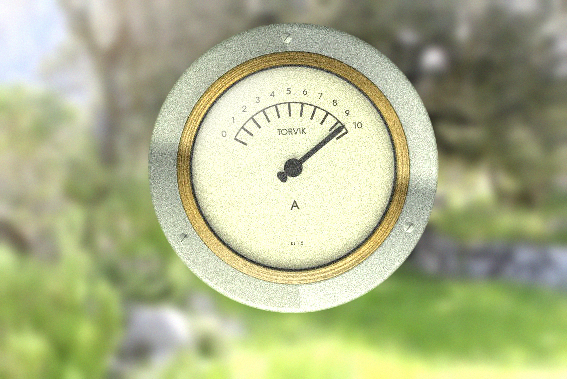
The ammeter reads {"value": 9.5, "unit": "A"}
